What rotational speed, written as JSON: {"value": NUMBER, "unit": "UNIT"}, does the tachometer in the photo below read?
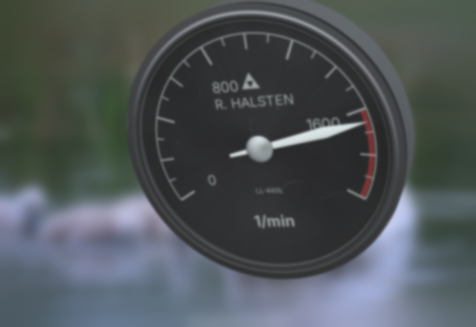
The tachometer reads {"value": 1650, "unit": "rpm"}
